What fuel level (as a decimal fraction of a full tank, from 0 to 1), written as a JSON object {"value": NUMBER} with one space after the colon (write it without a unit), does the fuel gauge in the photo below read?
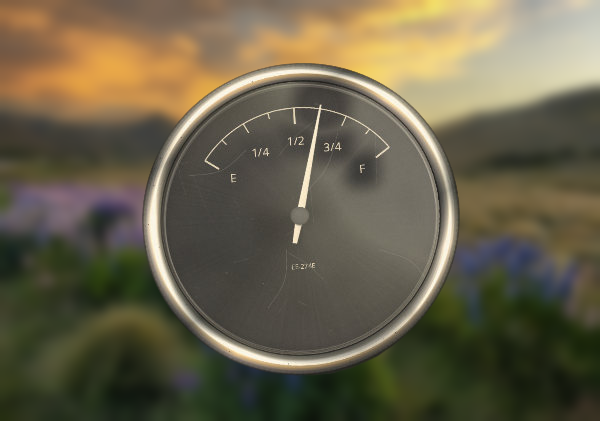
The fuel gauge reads {"value": 0.625}
